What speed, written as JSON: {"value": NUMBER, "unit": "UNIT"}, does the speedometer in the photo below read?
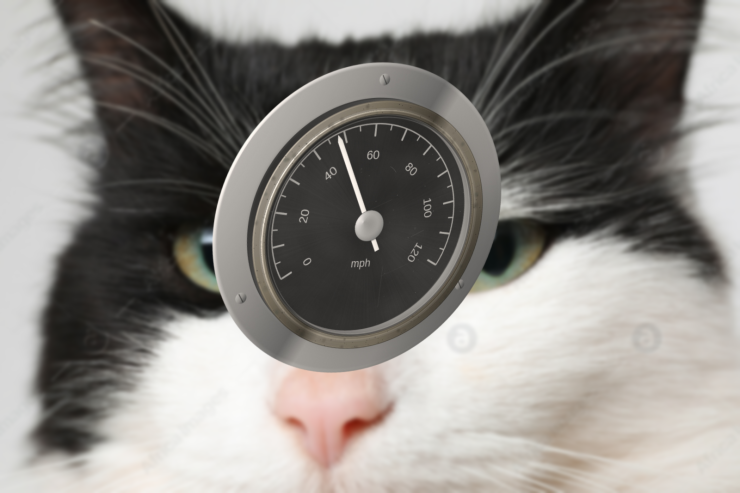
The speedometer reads {"value": 47.5, "unit": "mph"}
